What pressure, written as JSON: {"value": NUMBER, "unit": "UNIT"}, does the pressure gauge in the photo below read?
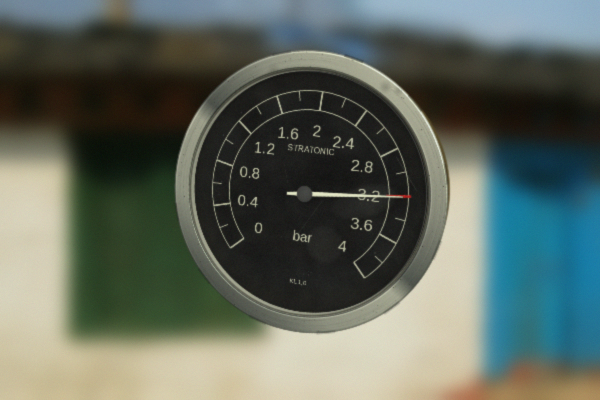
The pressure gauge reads {"value": 3.2, "unit": "bar"}
